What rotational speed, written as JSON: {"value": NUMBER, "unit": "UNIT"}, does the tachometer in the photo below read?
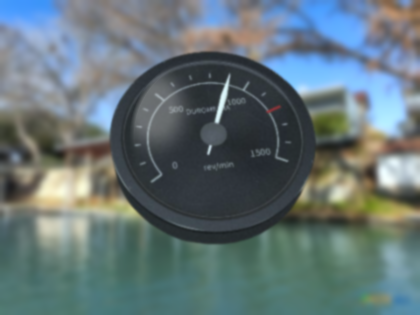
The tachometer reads {"value": 900, "unit": "rpm"}
